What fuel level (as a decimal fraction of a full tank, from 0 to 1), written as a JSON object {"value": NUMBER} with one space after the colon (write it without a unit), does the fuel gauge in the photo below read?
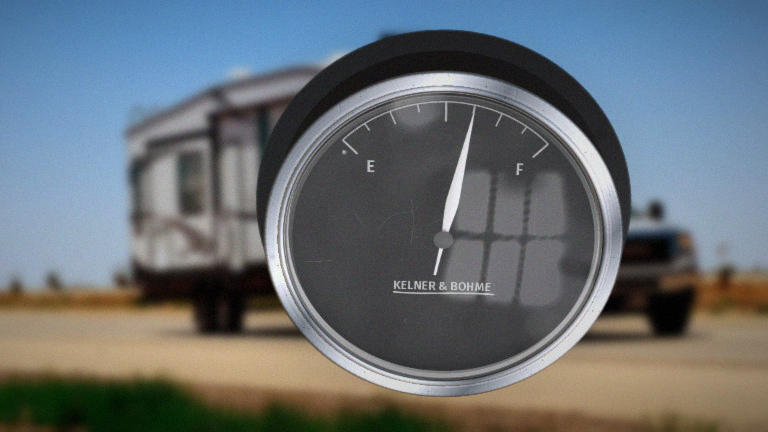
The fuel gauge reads {"value": 0.625}
